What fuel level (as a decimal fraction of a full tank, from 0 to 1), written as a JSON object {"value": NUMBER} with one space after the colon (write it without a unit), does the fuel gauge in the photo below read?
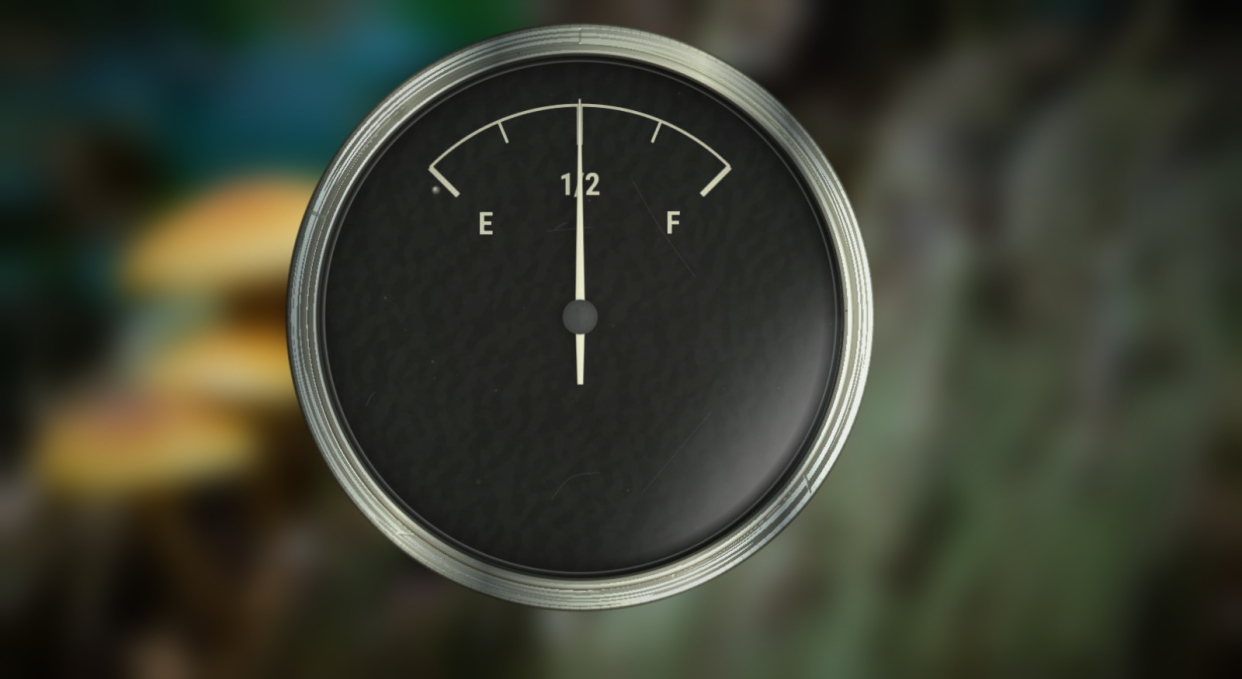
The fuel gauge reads {"value": 0.5}
